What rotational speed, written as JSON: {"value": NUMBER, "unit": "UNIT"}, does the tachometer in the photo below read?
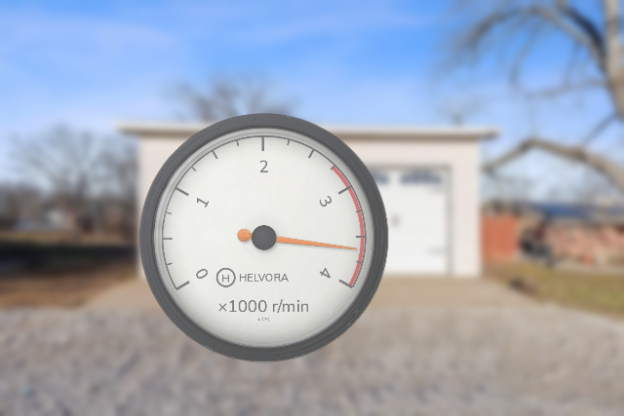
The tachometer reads {"value": 3625, "unit": "rpm"}
